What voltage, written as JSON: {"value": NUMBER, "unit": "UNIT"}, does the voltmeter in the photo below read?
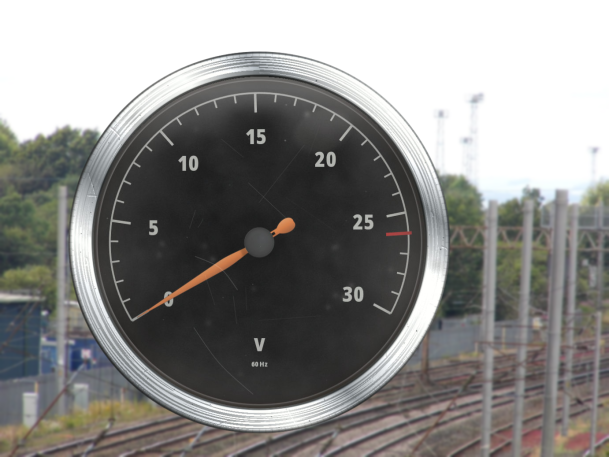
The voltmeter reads {"value": 0, "unit": "V"}
